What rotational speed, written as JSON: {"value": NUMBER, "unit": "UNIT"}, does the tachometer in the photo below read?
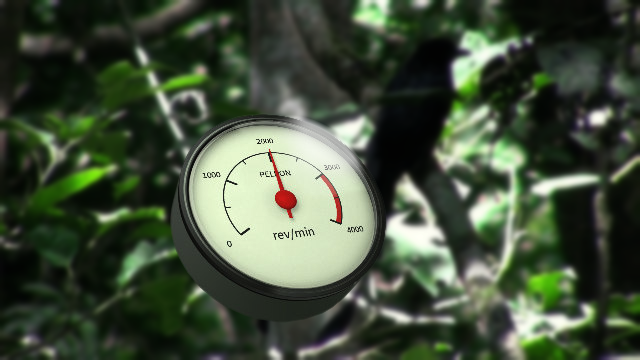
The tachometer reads {"value": 2000, "unit": "rpm"}
